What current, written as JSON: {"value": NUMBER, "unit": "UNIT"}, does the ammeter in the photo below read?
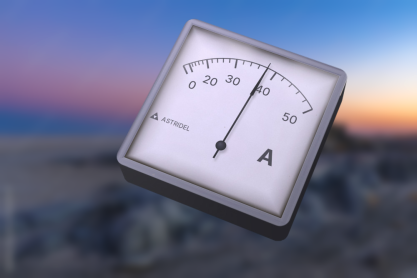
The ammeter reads {"value": 38, "unit": "A"}
